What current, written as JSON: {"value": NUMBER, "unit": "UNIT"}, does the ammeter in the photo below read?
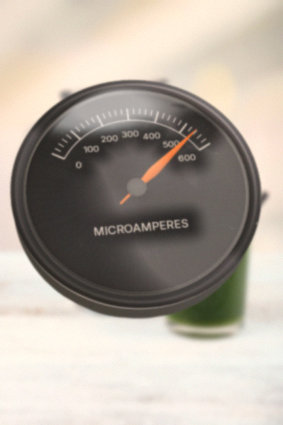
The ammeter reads {"value": 540, "unit": "µA"}
